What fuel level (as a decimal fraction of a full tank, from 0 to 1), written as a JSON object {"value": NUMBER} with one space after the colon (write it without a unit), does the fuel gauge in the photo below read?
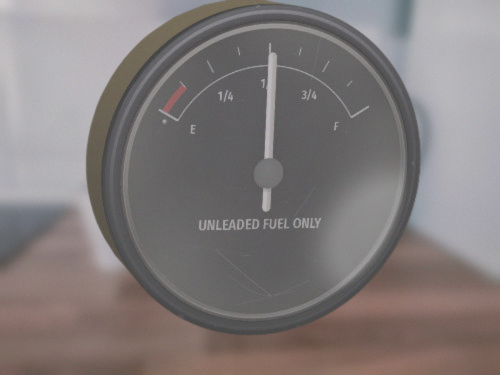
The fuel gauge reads {"value": 0.5}
